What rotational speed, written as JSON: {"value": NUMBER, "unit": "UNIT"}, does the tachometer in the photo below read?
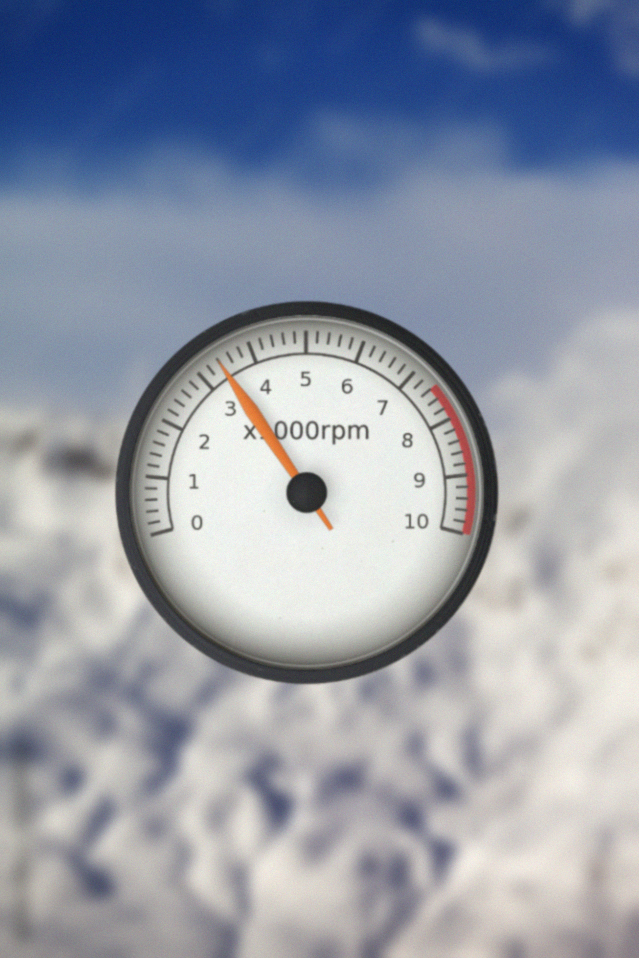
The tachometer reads {"value": 3400, "unit": "rpm"}
